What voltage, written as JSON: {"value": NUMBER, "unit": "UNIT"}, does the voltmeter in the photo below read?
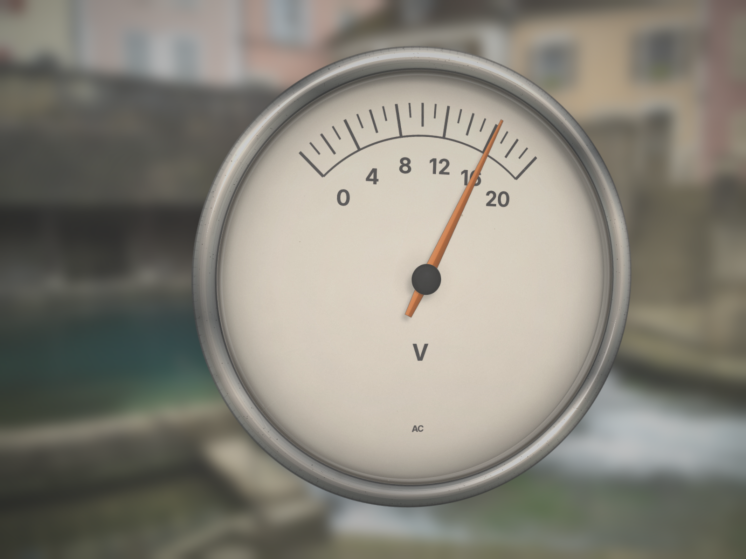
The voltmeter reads {"value": 16, "unit": "V"}
